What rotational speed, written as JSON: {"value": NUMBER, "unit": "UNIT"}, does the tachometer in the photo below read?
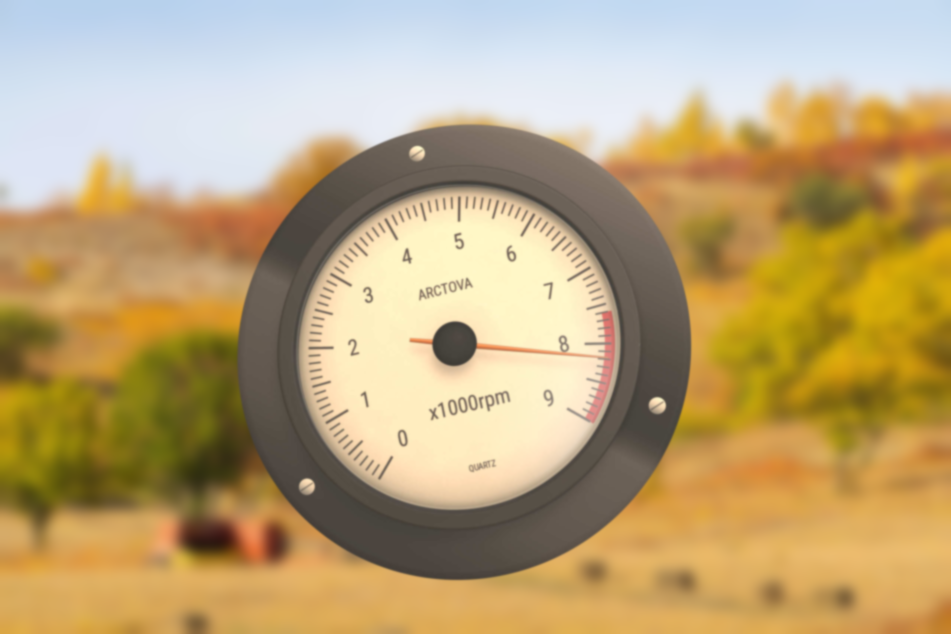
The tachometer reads {"value": 8200, "unit": "rpm"}
